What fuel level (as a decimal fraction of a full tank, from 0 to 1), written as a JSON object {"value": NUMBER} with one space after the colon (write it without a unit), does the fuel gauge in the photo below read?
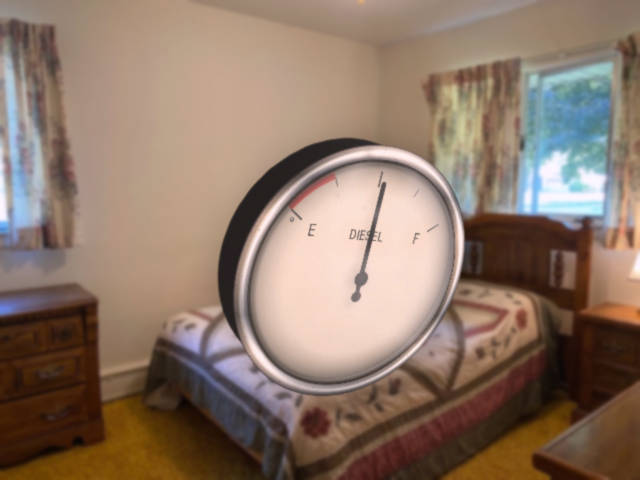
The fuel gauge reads {"value": 0.5}
